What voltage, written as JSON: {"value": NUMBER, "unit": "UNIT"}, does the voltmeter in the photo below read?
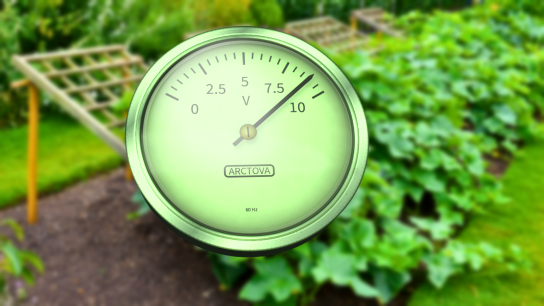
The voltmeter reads {"value": 9, "unit": "V"}
